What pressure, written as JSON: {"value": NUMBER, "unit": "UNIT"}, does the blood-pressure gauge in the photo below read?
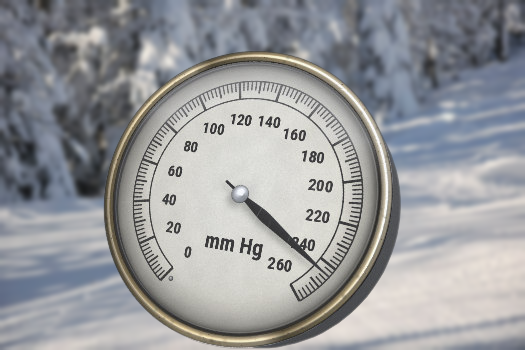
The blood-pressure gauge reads {"value": 244, "unit": "mmHg"}
